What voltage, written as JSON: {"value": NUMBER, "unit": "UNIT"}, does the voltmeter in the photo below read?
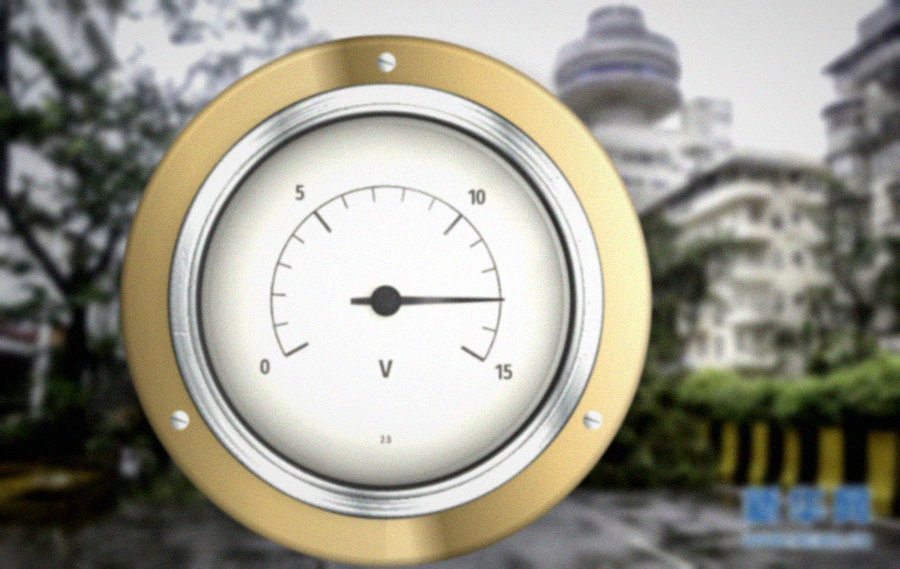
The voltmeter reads {"value": 13, "unit": "V"}
